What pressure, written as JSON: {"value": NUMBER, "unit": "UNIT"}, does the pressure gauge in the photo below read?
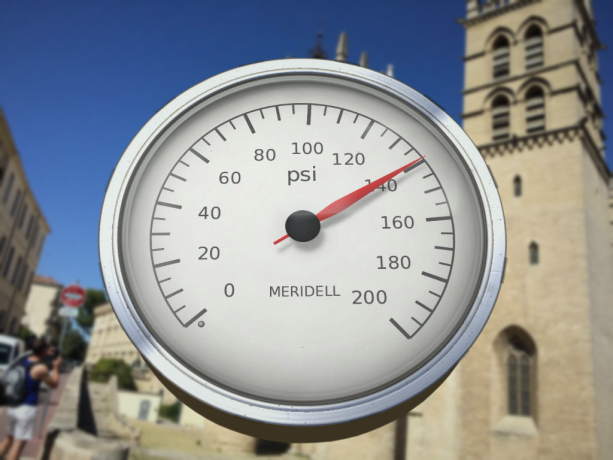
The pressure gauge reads {"value": 140, "unit": "psi"}
